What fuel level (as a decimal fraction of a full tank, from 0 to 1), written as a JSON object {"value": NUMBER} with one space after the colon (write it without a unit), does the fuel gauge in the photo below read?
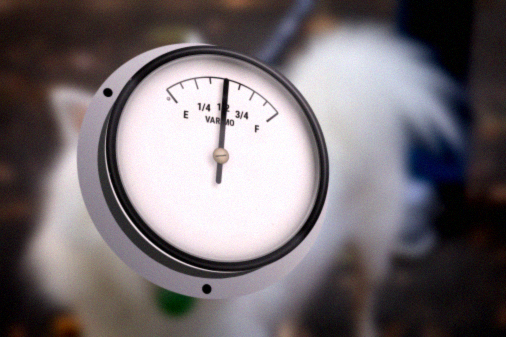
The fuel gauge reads {"value": 0.5}
